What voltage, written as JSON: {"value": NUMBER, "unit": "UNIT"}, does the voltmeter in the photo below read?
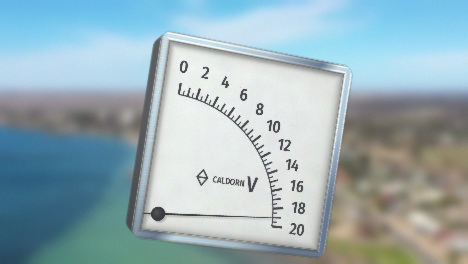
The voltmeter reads {"value": 19, "unit": "V"}
